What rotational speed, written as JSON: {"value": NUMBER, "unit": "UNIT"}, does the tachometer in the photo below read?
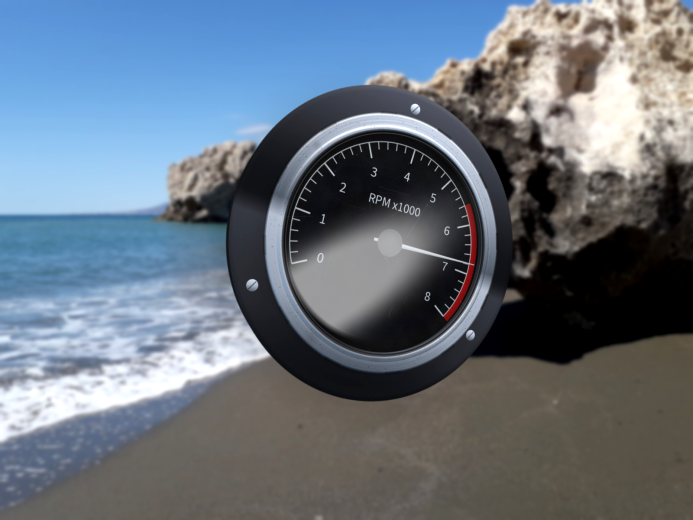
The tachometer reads {"value": 6800, "unit": "rpm"}
